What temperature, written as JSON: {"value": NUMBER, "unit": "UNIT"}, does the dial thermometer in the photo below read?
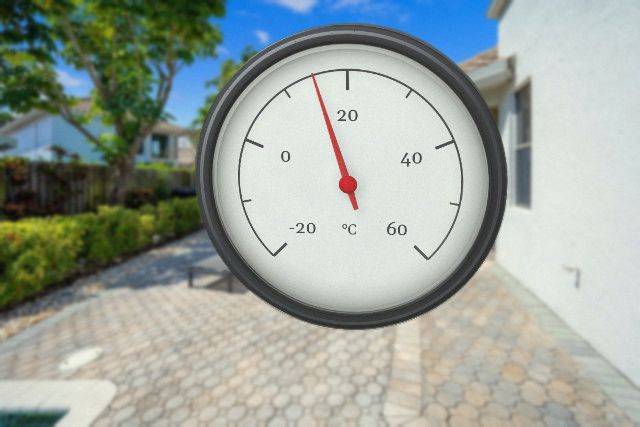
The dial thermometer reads {"value": 15, "unit": "°C"}
